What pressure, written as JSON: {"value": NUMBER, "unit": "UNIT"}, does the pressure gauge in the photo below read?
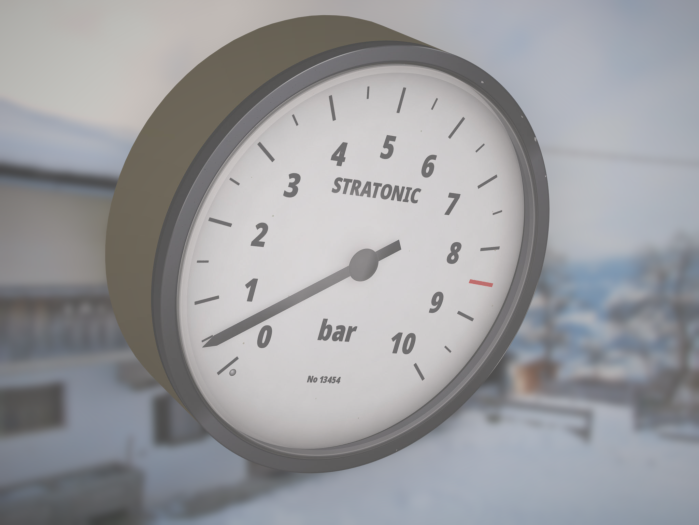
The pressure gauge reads {"value": 0.5, "unit": "bar"}
